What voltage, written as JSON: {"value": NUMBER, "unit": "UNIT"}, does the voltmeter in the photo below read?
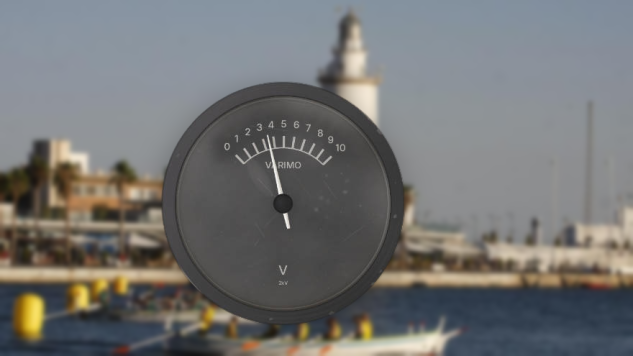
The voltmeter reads {"value": 3.5, "unit": "V"}
